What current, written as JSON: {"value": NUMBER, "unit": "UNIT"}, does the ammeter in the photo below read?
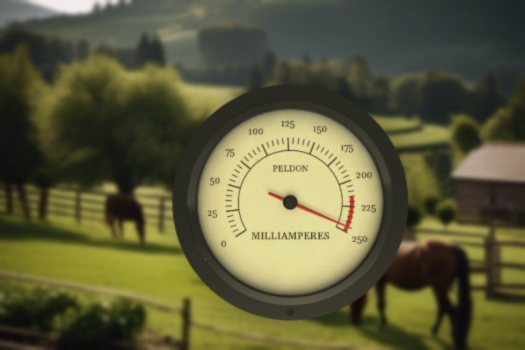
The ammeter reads {"value": 245, "unit": "mA"}
